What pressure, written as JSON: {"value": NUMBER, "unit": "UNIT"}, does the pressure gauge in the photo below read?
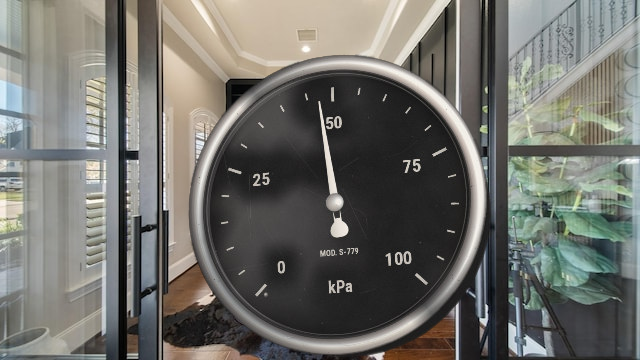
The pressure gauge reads {"value": 47.5, "unit": "kPa"}
